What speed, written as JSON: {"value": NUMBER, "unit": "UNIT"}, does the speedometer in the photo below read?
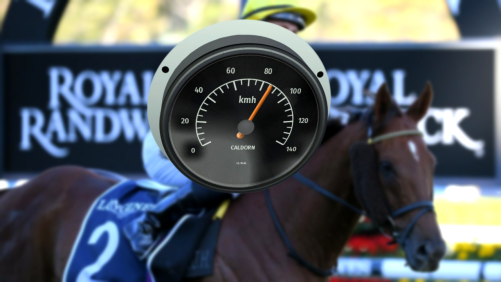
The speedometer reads {"value": 85, "unit": "km/h"}
